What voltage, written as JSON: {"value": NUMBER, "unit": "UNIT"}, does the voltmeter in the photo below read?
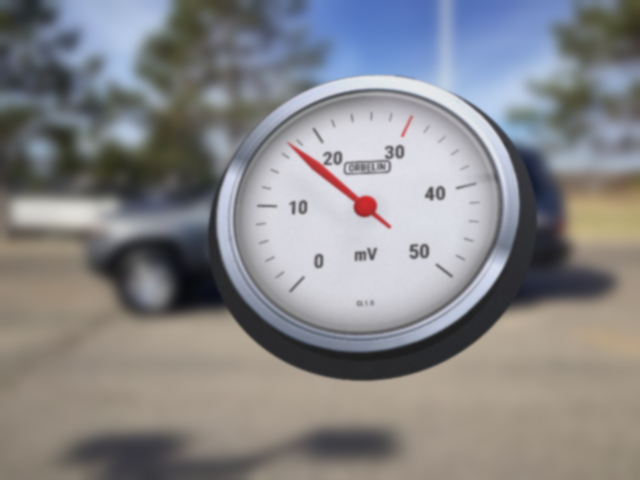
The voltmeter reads {"value": 17, "unit": "mV"}
